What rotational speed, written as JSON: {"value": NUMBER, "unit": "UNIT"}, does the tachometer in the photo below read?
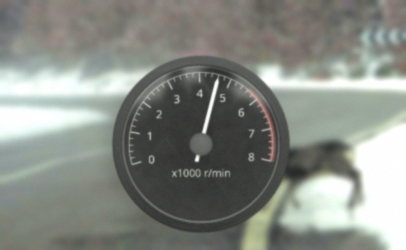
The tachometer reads {"value": 4600, "unit": "rpm"}
